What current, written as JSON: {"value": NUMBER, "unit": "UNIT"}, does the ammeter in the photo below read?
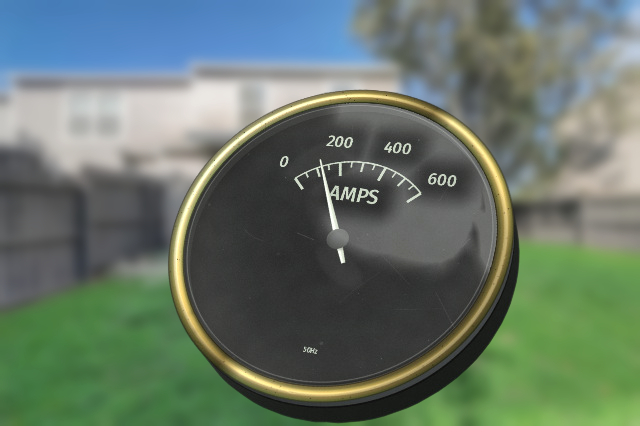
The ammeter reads {"value": 125, "unit": "A"}
